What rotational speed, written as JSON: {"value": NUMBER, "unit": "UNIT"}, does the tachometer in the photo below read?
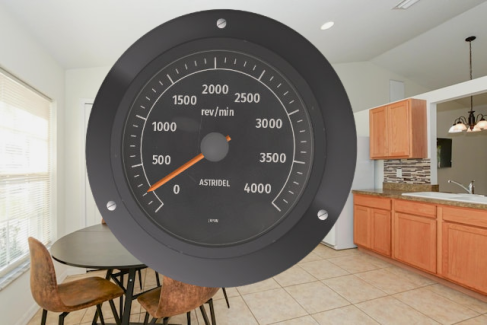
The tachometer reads {"value": 200, "unit": "rpm"}
